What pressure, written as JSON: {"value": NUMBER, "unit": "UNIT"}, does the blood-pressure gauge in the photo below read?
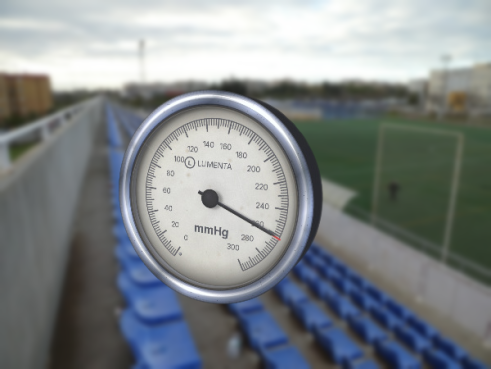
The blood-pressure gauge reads {"value": 260, "unit": "mmHg"}
